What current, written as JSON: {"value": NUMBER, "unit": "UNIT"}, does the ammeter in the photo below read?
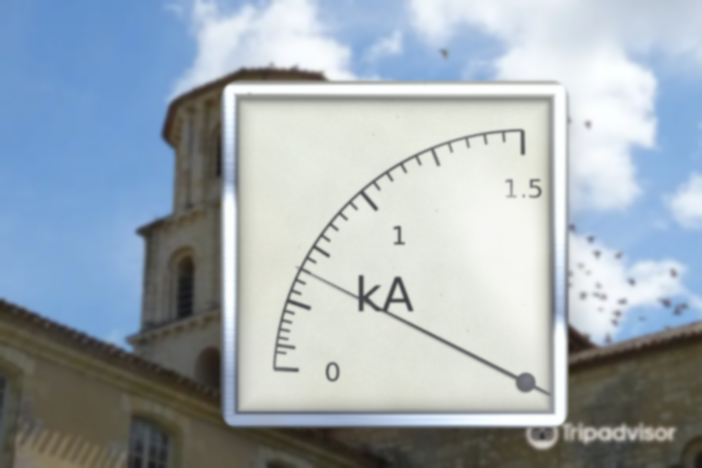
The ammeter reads {"value": 0.65, "unit": "kA"}
